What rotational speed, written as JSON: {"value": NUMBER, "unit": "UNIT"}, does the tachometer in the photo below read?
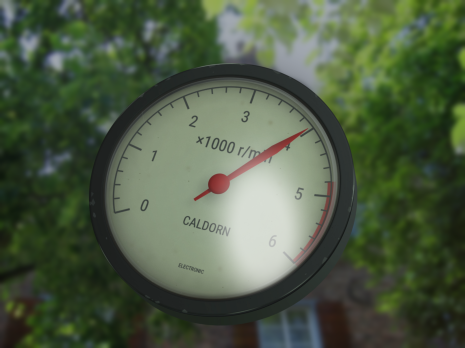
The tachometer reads {"value": 4000, "unit": "rpm"}
